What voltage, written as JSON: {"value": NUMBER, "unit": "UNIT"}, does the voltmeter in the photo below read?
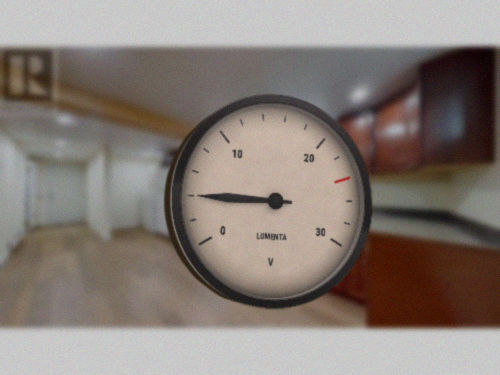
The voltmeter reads {"value": 4, "unit": "V"}
